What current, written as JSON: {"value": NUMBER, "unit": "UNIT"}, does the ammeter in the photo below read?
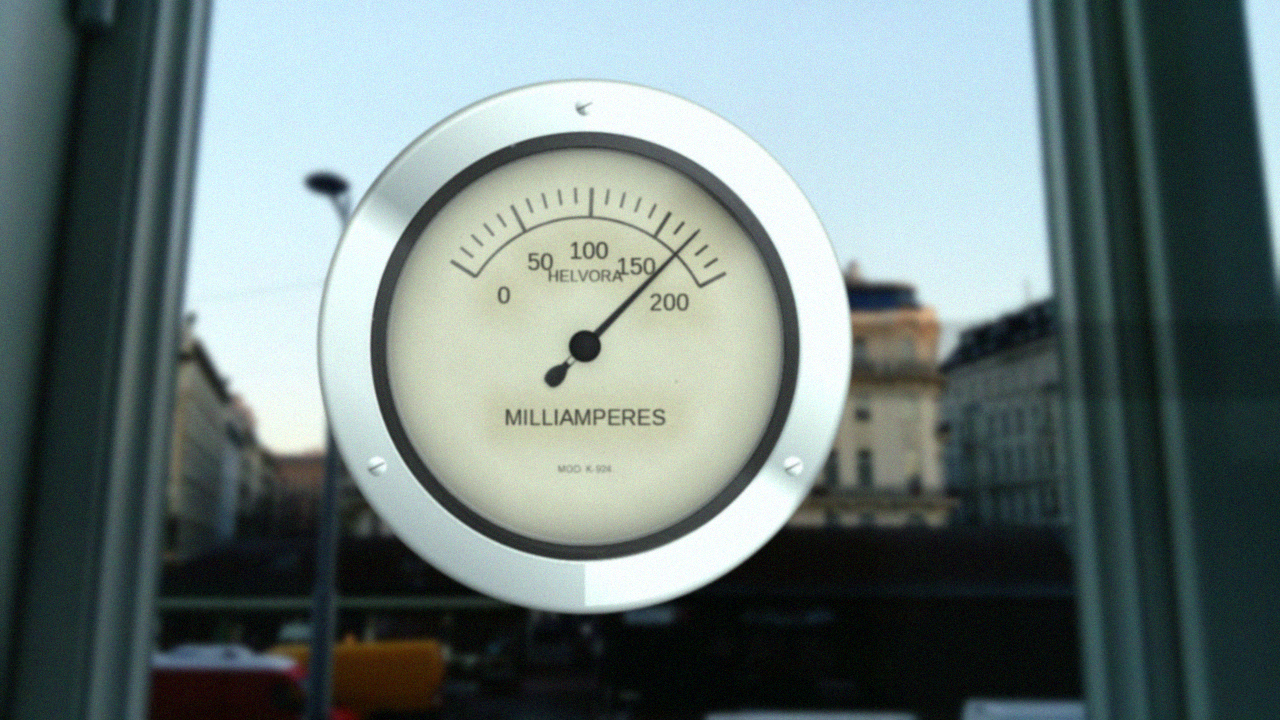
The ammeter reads {"value": 170, "unit": "mA"}
